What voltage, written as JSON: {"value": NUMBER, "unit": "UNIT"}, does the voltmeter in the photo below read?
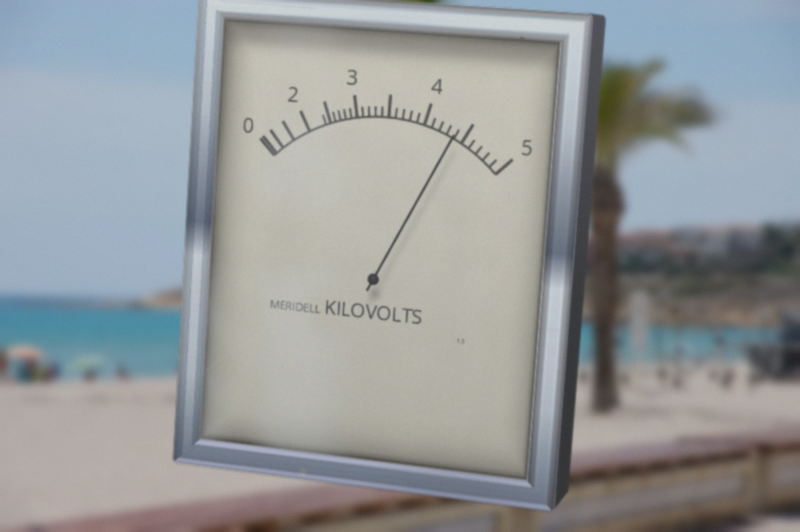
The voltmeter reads {"value": 4.4, "unit": "kV"}
